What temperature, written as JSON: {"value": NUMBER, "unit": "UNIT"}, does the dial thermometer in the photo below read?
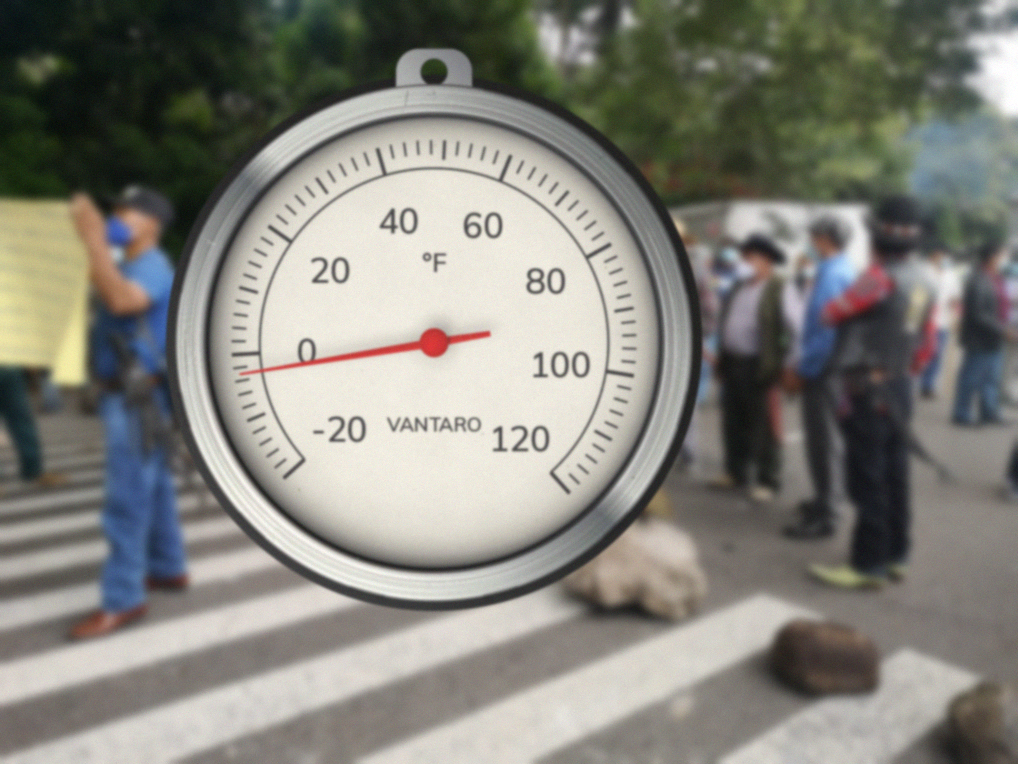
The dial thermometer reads {"value": -3, "unit": "°F"}
